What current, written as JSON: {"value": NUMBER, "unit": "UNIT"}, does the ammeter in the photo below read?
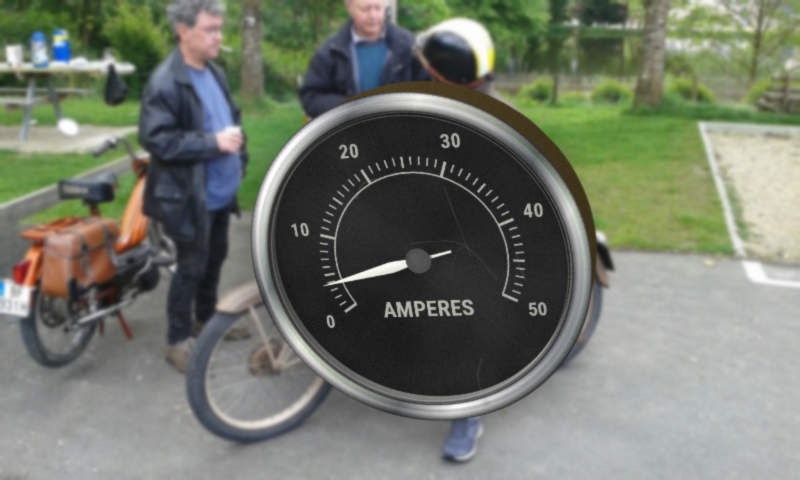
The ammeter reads {"value": 4, "unit": "A"}
